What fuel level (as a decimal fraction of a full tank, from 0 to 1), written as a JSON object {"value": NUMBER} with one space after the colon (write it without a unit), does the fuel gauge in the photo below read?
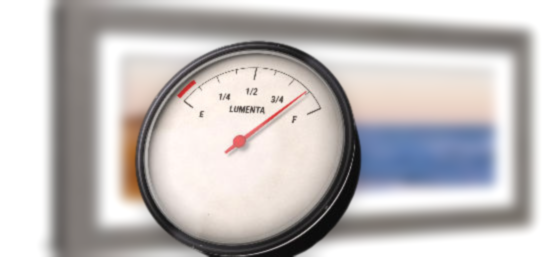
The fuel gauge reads {"value": 0.875}
